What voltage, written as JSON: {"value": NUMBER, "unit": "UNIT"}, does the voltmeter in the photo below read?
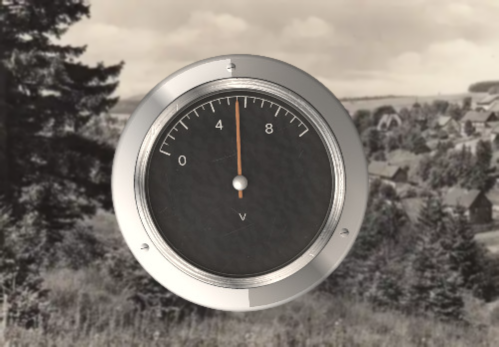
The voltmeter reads {"value": 5.5, "unit": "V"}
